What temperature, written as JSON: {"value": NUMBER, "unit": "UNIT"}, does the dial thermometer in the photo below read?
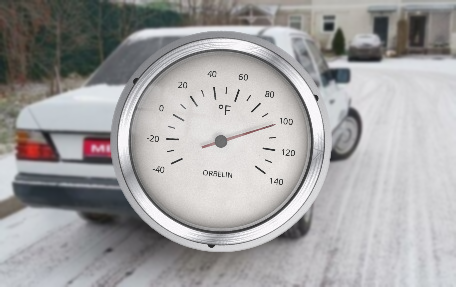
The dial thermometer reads {"value": 100, "unit": "°F"}
